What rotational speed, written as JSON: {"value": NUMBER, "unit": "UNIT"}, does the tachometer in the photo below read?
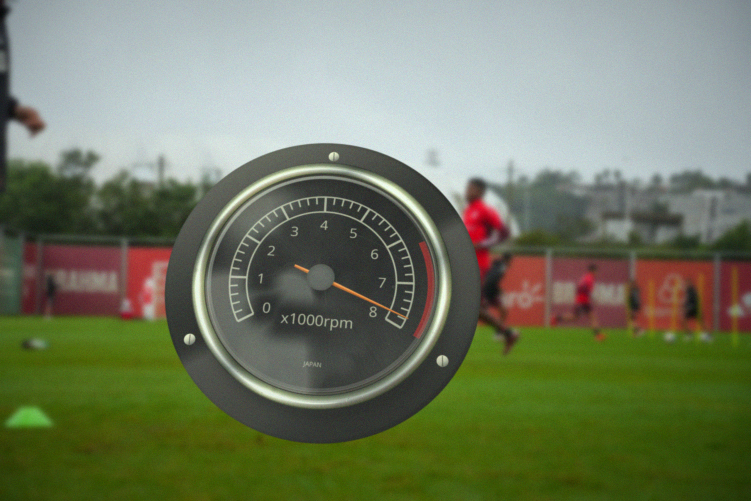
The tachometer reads {"value": 7800, "unit": "rpm"}
